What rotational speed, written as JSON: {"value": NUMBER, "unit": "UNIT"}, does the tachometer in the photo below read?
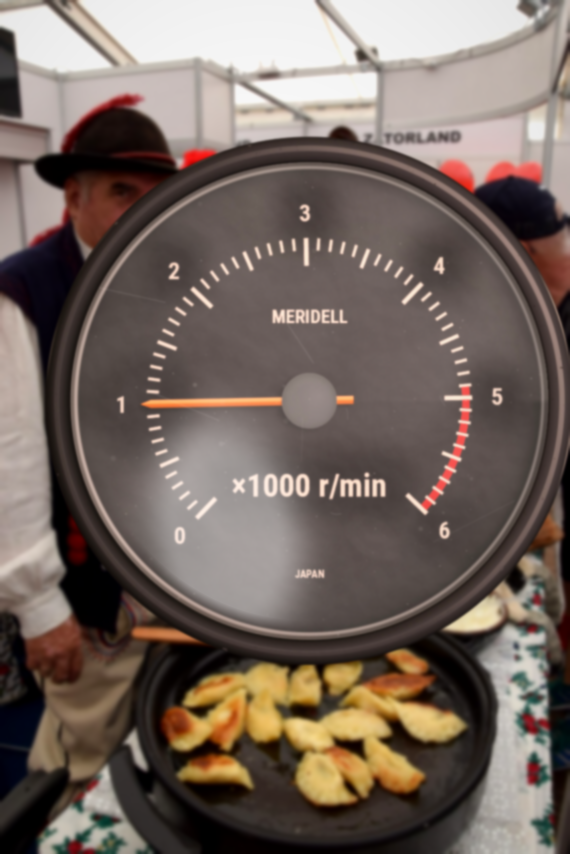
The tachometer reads {"value": 1000, "unit": "rpm"}
